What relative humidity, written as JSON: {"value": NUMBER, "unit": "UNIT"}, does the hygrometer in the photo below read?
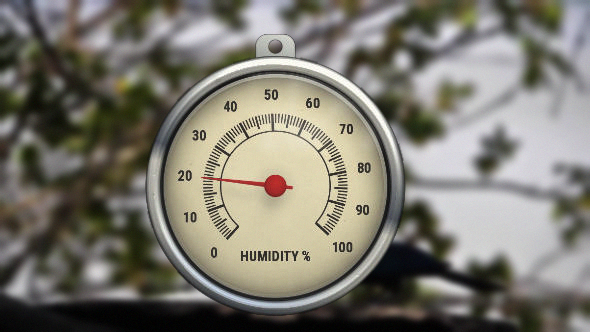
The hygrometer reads {"value": 20, "unit": "%"}
